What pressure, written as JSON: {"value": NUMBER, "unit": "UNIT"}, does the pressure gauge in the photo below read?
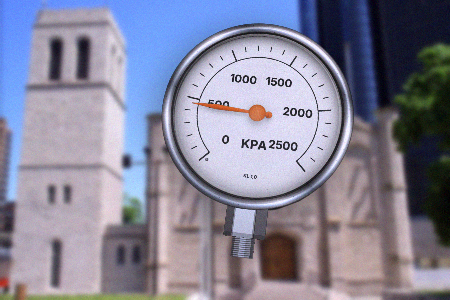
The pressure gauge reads {"value": 450, "unit": "kPa"}
